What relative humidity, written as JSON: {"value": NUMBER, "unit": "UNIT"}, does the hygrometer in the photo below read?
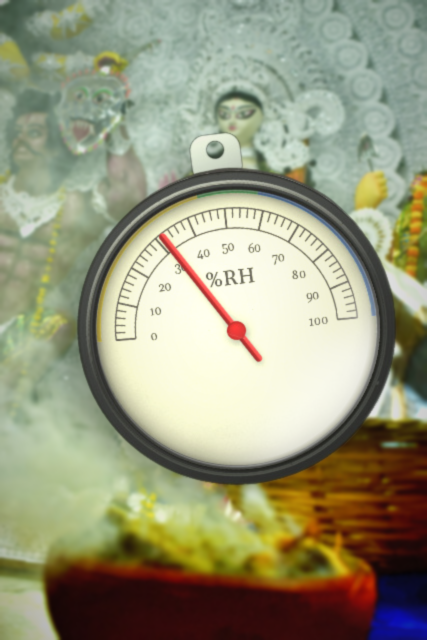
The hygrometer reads {"value": 32, "unit": "%"}
